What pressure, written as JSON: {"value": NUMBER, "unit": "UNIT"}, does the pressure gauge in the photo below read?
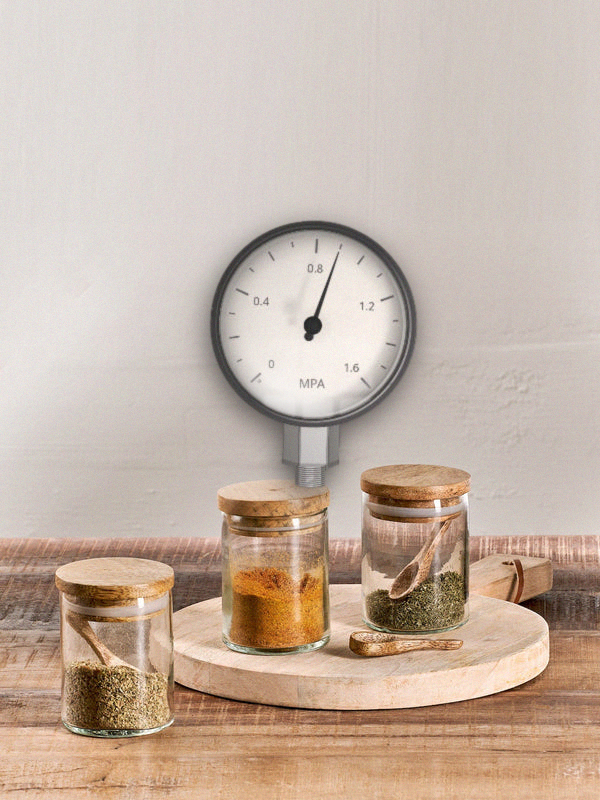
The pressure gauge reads {"value": 0.9, "unit": "MPa"}
